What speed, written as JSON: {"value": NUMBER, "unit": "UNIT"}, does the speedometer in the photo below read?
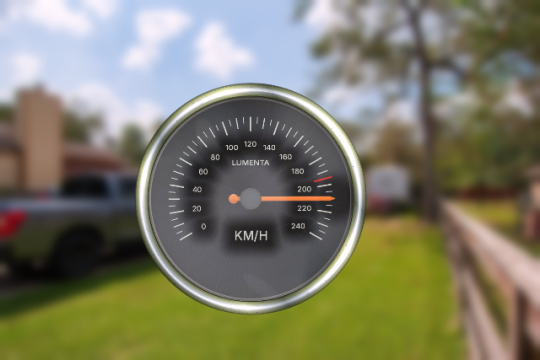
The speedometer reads {"value": 210, "unit": "km/h"}
